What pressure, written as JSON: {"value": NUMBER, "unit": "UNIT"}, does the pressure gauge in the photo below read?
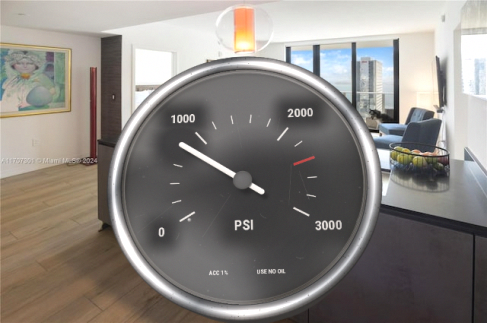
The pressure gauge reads {"value": 800, "unit": "psi"}
